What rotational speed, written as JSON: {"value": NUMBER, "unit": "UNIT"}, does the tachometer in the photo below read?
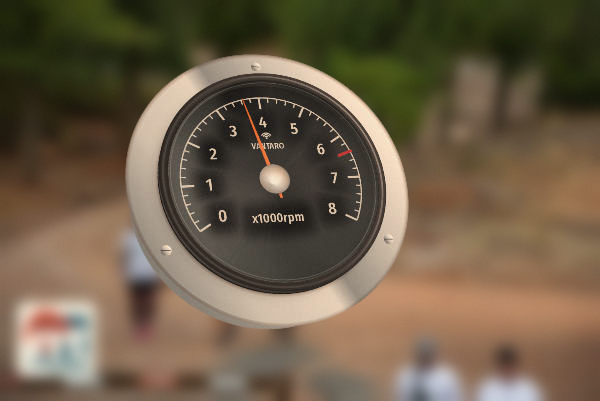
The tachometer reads {"value": 3600, "unit": "rpm"}
